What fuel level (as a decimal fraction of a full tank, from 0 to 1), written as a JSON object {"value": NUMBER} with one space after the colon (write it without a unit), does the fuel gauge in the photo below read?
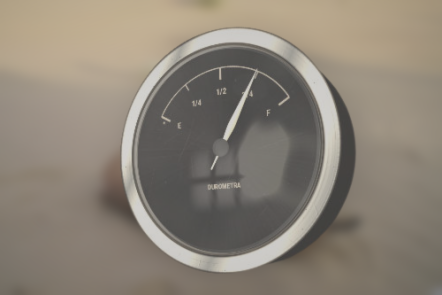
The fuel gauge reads {"value": 0.75}
